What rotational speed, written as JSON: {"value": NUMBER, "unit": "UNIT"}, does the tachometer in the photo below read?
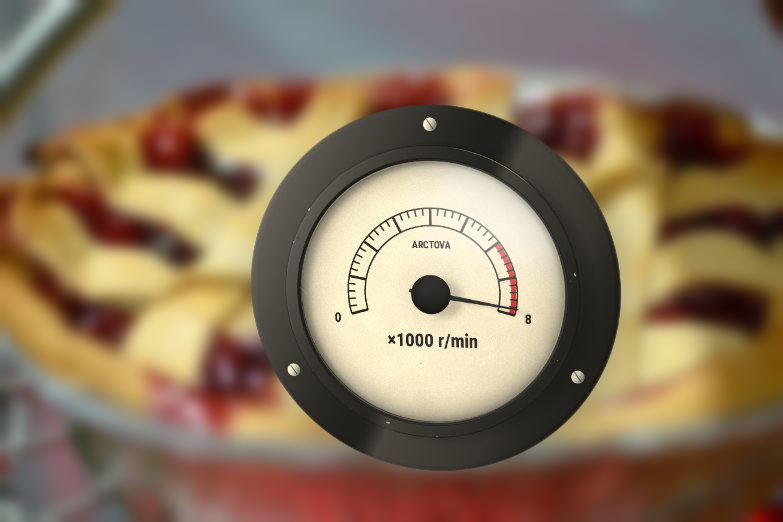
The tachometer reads {"value": 7800, "unit": "rpm"}
